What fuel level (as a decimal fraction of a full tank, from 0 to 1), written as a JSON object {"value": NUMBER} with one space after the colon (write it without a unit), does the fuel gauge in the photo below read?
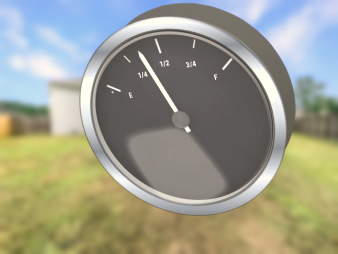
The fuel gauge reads {"value": 0.375}
